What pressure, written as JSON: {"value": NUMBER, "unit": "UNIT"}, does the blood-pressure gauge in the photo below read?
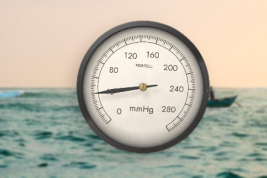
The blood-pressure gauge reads {"value": 40, "unit": "mmHg"}
